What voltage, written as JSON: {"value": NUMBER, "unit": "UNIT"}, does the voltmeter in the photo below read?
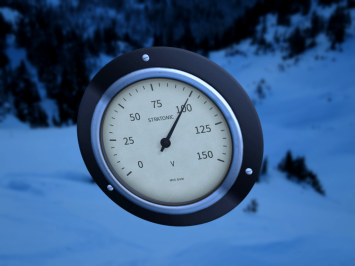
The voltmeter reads {"value": 100, "unit": "V"}
